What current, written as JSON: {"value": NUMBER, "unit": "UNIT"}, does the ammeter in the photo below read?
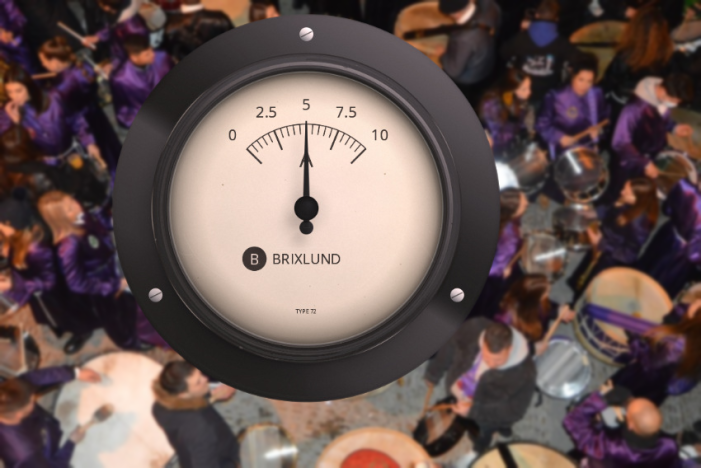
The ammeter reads {"value": 5, "unit": "A"}
